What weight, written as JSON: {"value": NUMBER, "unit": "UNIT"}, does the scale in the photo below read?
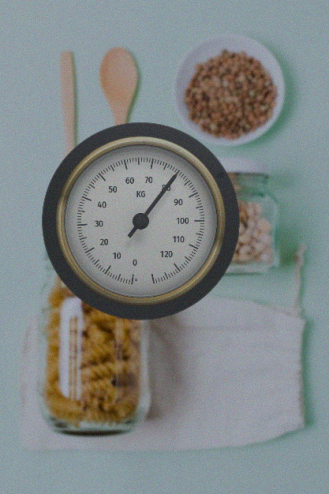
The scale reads {"value": 80, "unit": "kg"}
